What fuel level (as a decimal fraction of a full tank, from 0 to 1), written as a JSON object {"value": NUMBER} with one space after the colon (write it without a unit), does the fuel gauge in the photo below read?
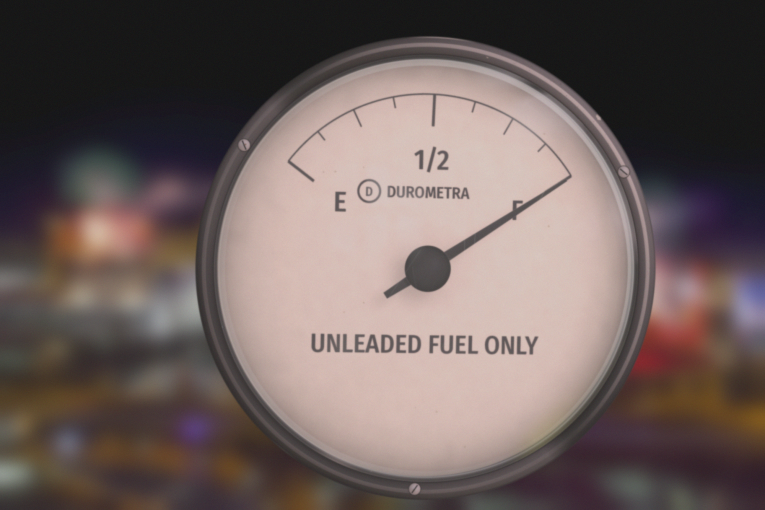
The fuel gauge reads {"value": 1}
